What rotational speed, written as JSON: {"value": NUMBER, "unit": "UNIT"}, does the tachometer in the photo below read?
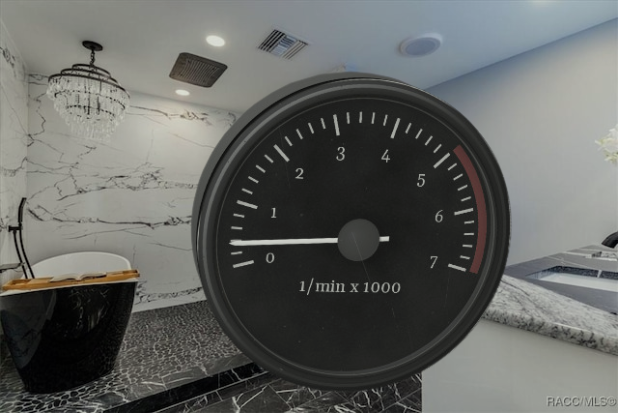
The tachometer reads {"value": 400, "unit": "rpm"}
